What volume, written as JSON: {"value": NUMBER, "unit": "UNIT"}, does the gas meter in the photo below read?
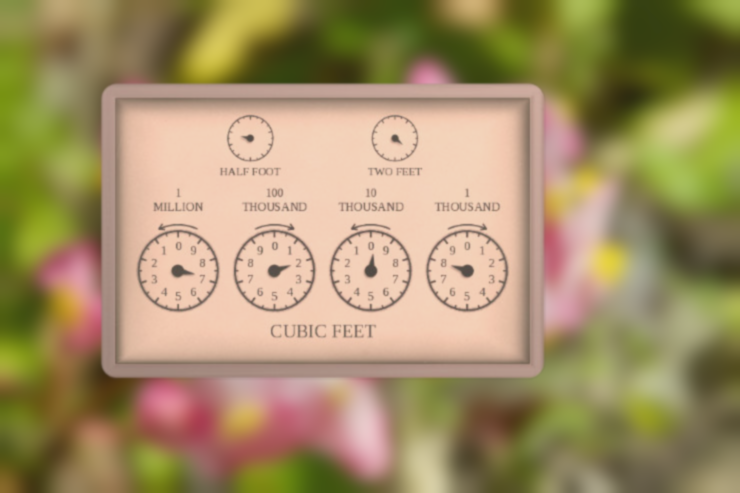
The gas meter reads {"value": 719800, "unit": "ft³"}
